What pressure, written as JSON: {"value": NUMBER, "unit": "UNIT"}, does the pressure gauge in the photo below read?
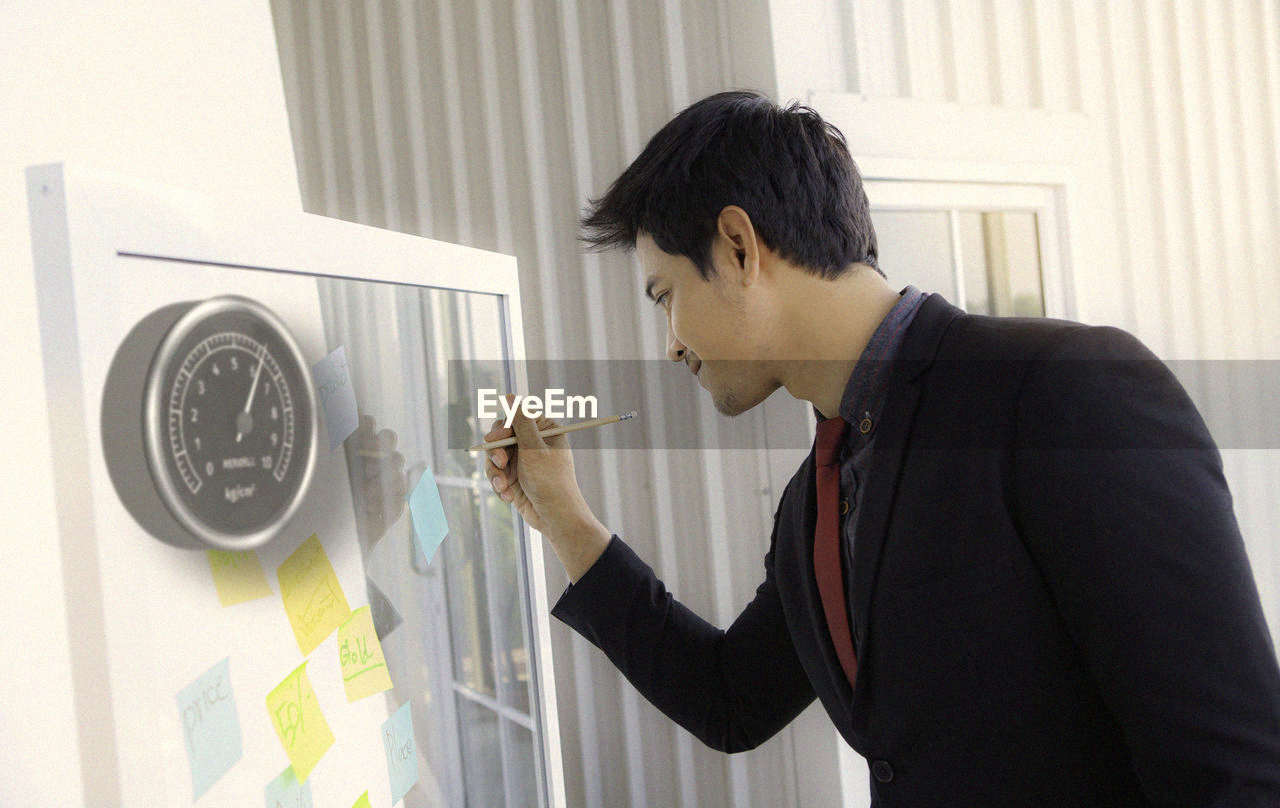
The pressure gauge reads {"value": 6, "unit": "kg/cm²"}
